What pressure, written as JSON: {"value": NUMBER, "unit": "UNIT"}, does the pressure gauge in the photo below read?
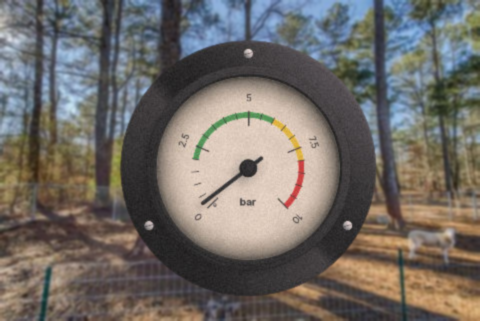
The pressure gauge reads {"value": 0.25, "unit": "bar"}
